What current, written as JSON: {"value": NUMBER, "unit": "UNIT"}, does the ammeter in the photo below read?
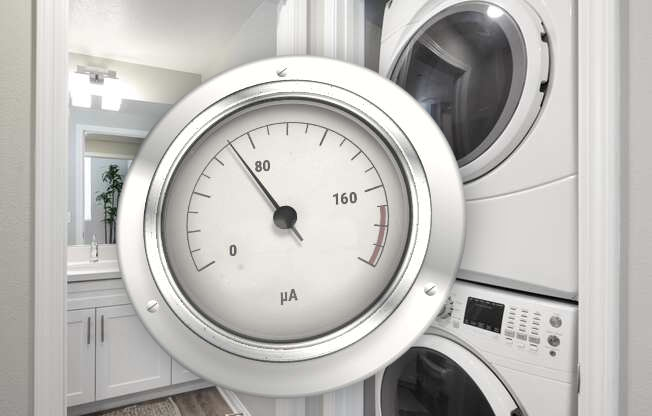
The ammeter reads {"value": 70, "unit": "µA"}
